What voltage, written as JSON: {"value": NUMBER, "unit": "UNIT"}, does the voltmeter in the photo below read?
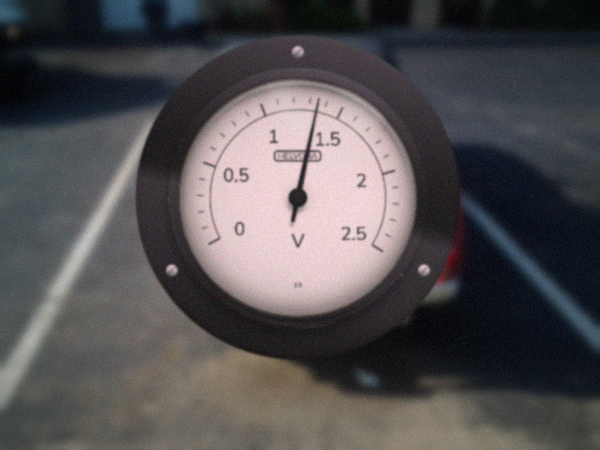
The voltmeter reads {"value": 1.35, "unit": "V"}
